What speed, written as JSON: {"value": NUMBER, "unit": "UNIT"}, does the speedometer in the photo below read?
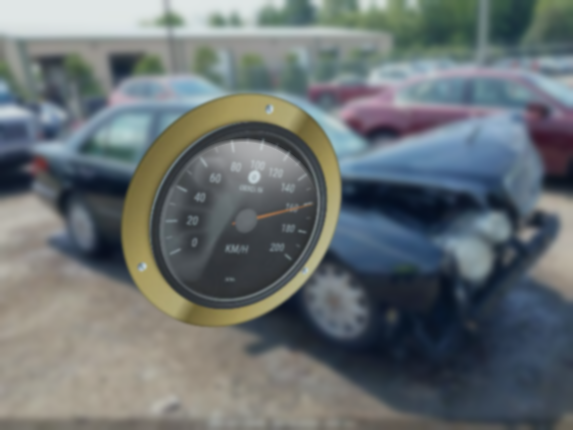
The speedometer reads {"value": 160, "unit": "km/h"}
